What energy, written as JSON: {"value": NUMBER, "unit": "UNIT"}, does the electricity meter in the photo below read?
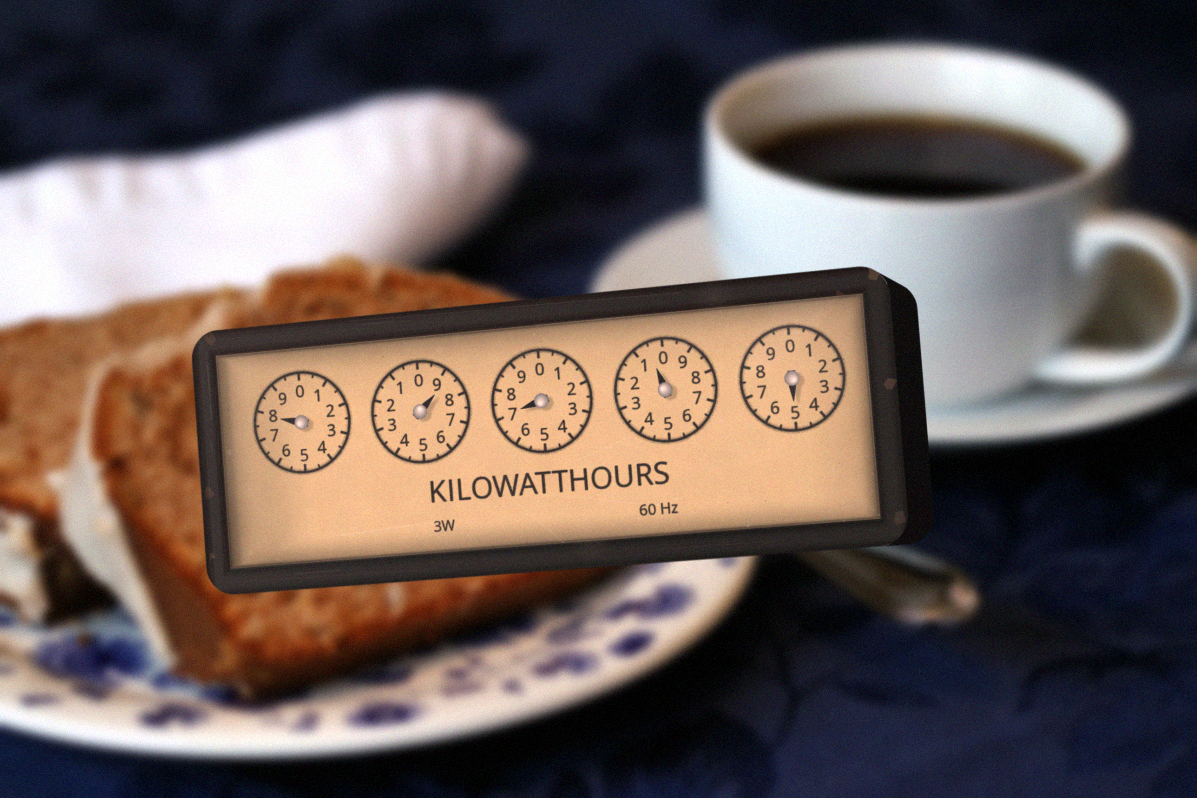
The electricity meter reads {"value": 78705, "unit": "kWh"}
